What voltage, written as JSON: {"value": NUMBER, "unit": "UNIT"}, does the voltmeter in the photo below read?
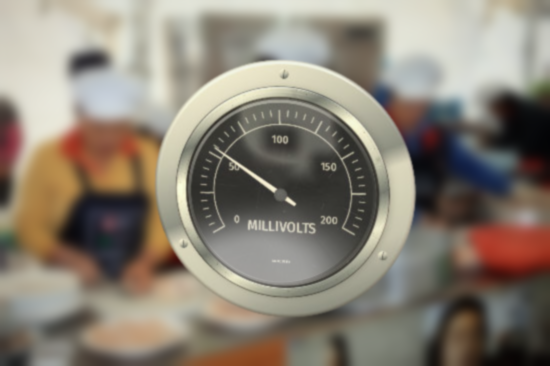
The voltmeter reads {"value": 55, "unit": "mV"}
